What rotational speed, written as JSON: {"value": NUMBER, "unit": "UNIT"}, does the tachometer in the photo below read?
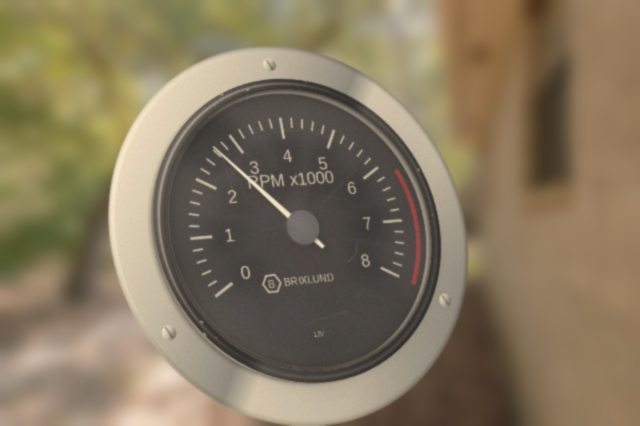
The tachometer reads {"value": 2600, "unit": "rpm"}
